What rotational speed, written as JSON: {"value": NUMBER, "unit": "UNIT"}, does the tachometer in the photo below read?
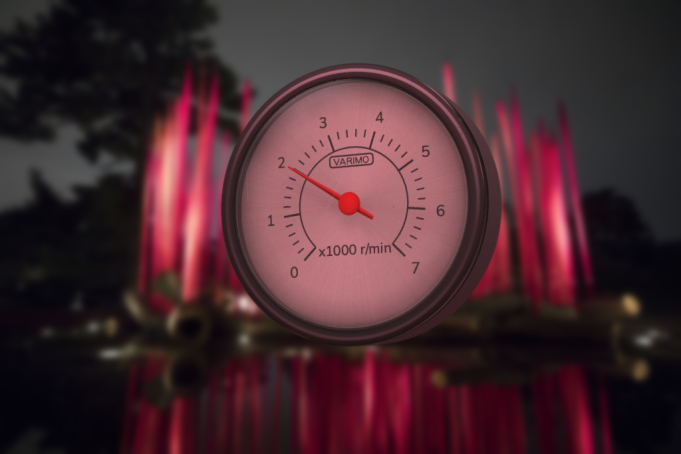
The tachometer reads {"value": 2000, "unit": "rpm"}
